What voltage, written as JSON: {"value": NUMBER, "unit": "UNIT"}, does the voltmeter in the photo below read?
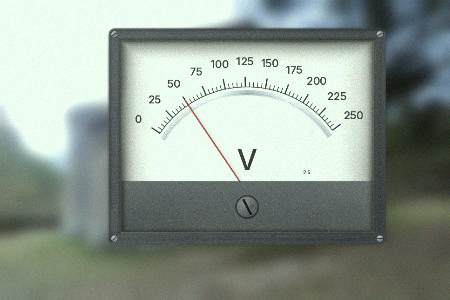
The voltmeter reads {"value": 50, "unit": "V"}
